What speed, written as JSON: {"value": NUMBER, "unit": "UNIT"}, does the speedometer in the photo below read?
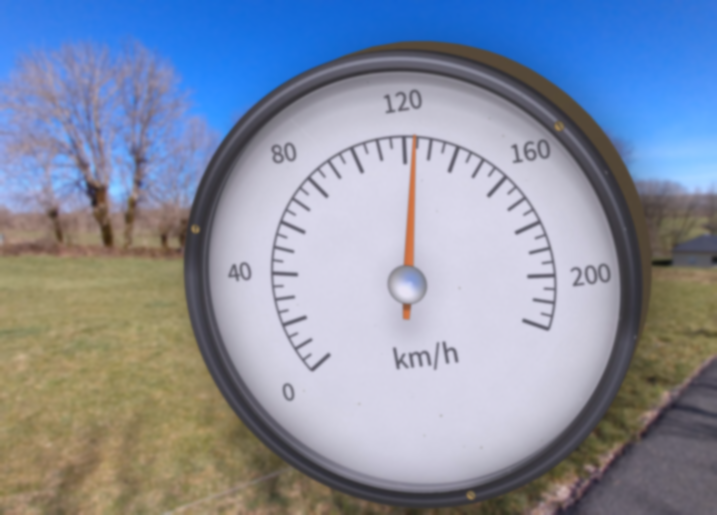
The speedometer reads {"value": 125, "unit": "km/h"}
